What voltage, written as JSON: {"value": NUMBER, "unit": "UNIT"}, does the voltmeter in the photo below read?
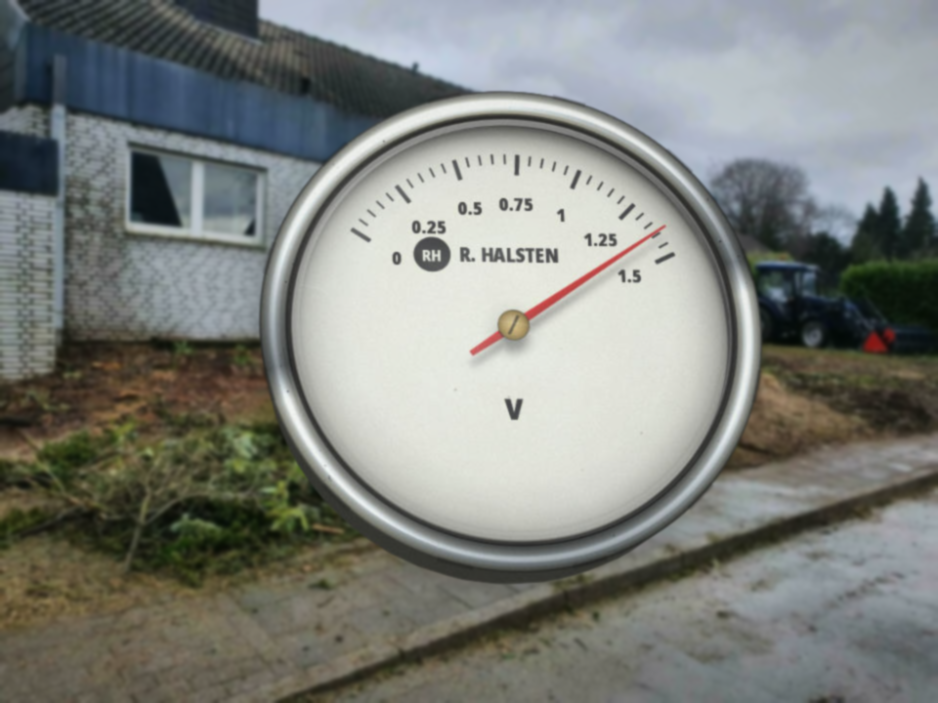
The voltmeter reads {"value": 1.4, "unit": "V"}
